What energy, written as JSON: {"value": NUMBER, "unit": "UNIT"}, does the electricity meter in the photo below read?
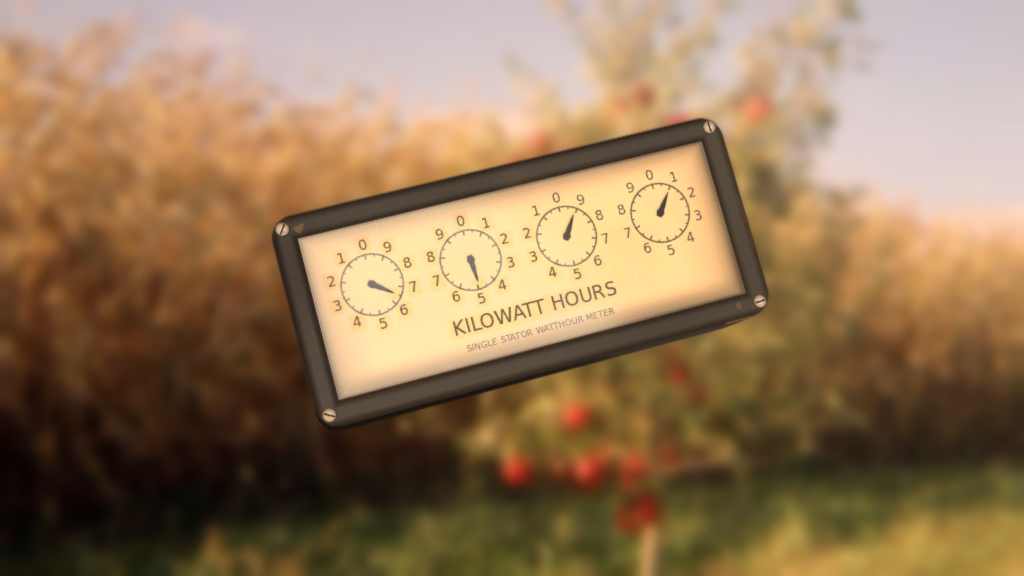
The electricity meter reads {"value": 6491, "unit": "kWh"}
